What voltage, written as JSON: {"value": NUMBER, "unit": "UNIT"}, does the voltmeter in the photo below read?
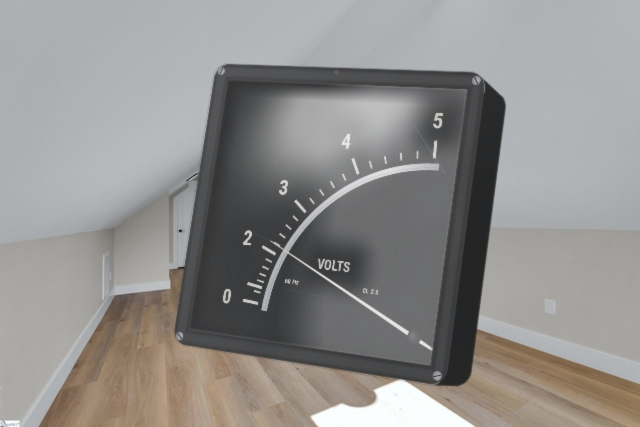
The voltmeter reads {"value": 2.2, "unit": "V"}
